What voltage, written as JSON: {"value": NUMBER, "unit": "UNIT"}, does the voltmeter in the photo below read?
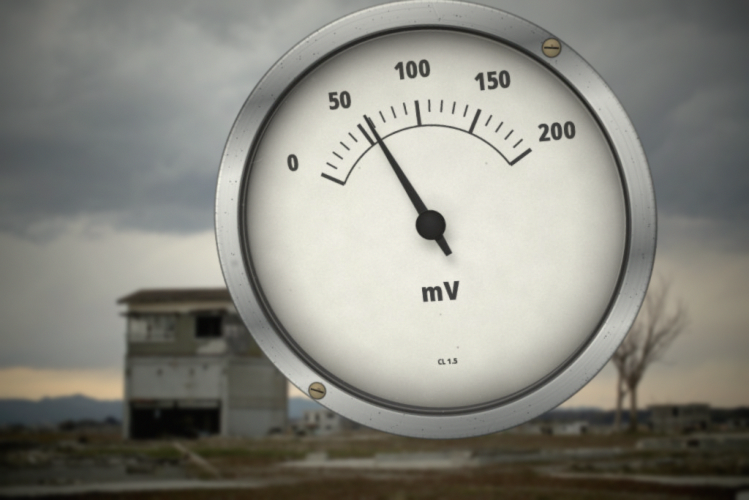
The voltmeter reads {"value": 60, "unit": "mV"}
